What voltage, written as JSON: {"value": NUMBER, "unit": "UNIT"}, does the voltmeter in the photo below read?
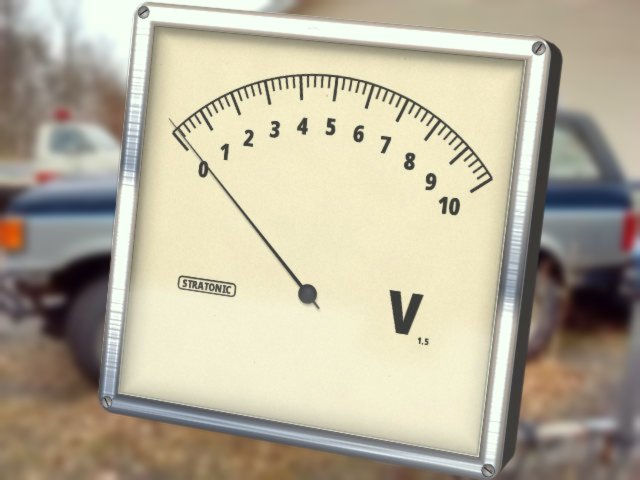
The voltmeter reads {"value": 0.2, "unit": "V"}
